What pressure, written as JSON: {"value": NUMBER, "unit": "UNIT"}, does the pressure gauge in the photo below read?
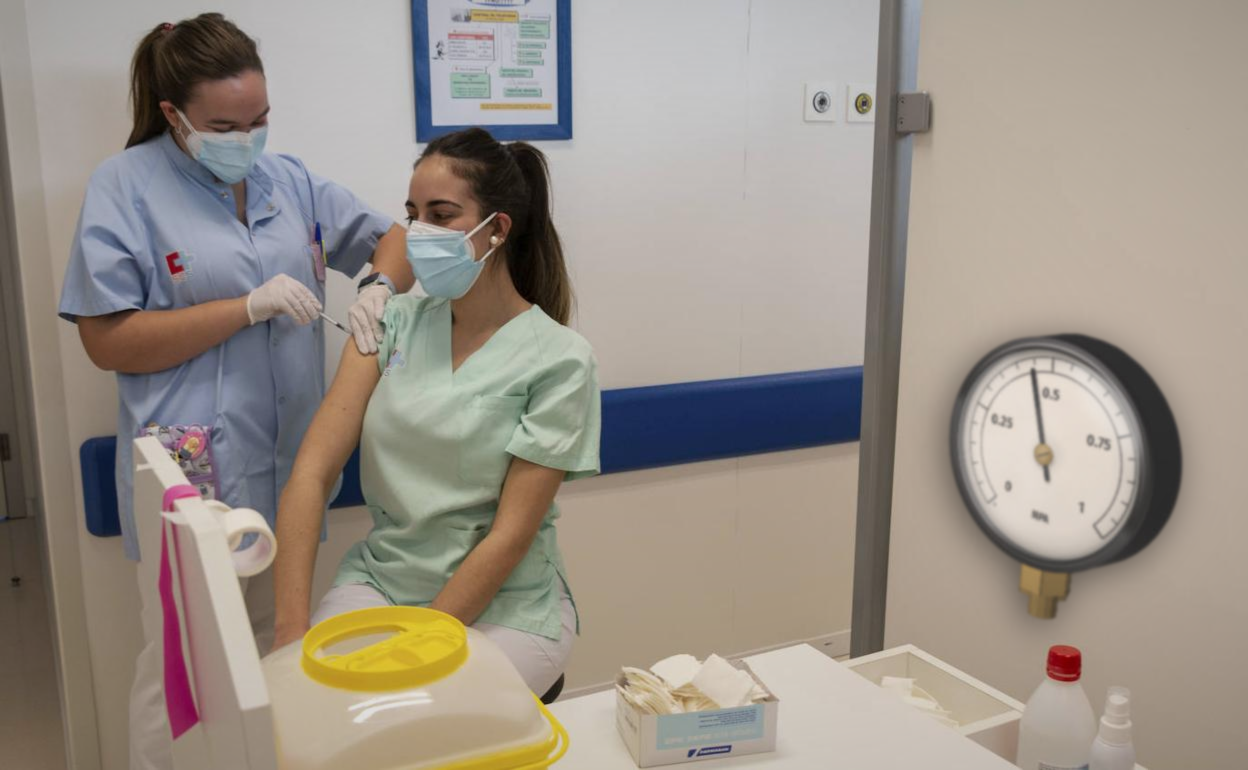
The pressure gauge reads {"value": 0.45, "unit": "MPa"}
